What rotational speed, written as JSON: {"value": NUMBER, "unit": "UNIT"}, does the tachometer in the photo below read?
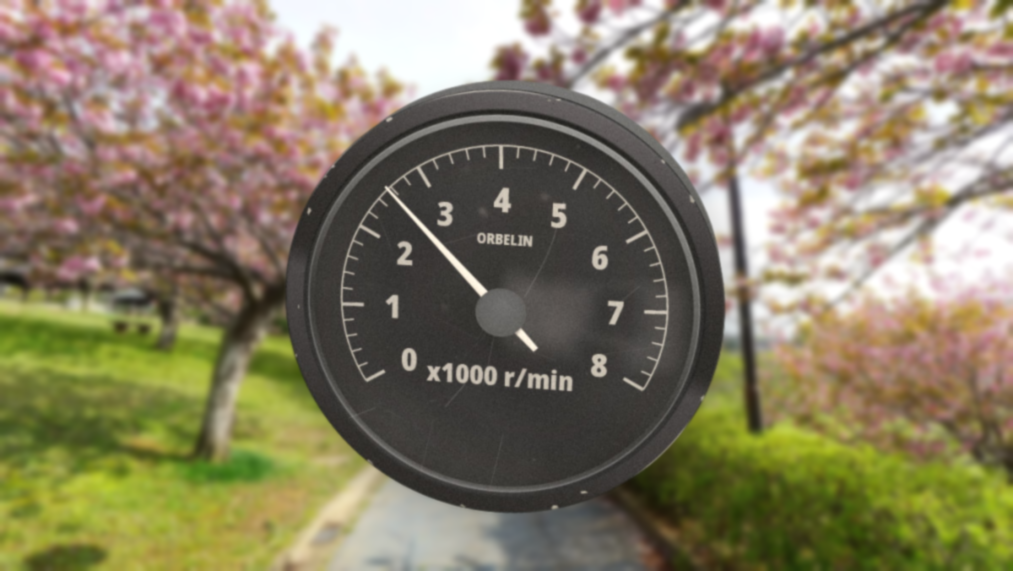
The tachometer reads {"value": 2600, "unit": "rpm"}
